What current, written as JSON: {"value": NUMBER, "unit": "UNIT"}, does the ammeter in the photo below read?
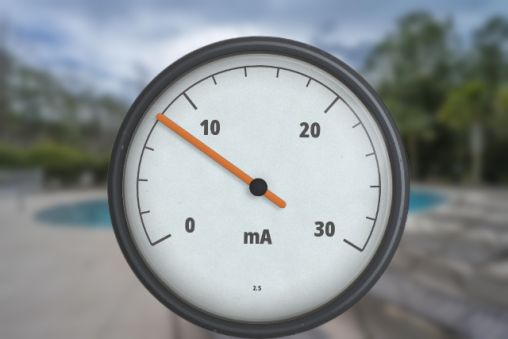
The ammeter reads {"value": 8, "unit": "mA"}
